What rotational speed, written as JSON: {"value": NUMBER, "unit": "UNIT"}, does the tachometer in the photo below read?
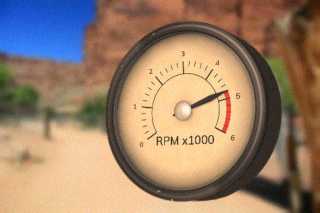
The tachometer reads {"value": 4800, "unit": "rpm"}
